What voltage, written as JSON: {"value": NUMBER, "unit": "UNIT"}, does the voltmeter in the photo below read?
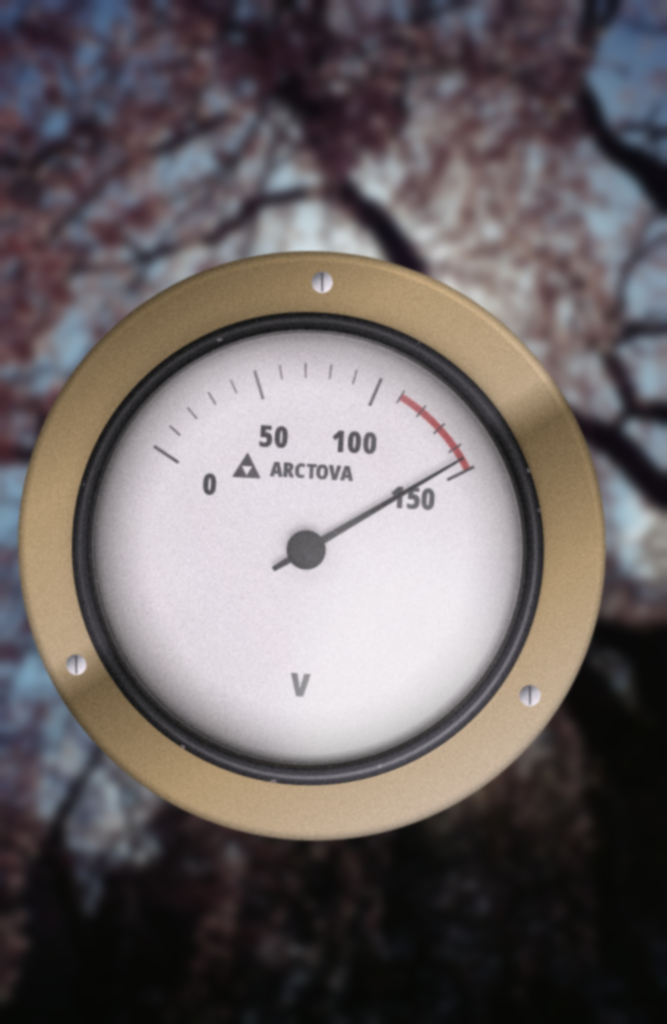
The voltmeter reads {"value": 145, "unit": "V"}
